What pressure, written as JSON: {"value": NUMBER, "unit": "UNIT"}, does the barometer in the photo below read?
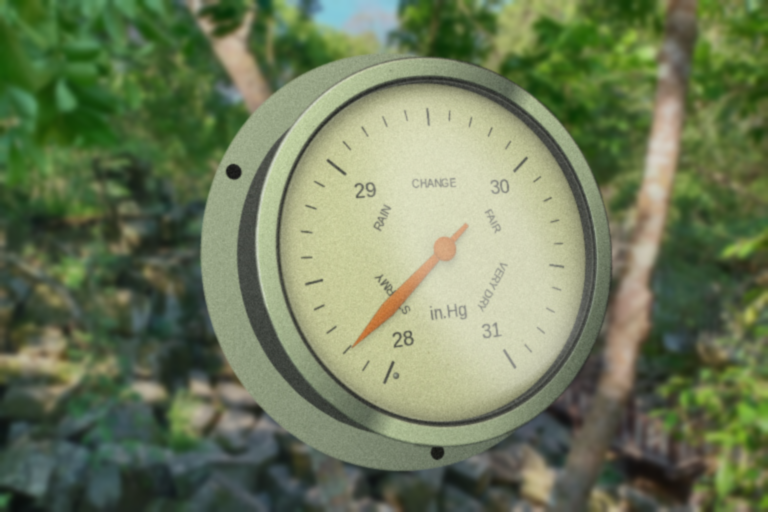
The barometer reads {"value": 28.2, "unit": "inHg"}
